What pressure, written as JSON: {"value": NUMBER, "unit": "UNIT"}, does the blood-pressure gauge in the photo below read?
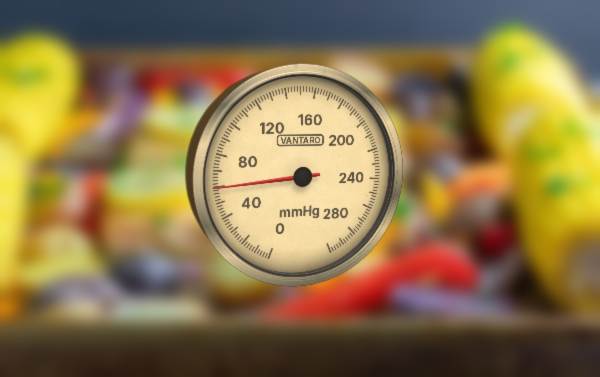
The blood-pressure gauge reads {"value": 60, "unit": "mmHg"}
